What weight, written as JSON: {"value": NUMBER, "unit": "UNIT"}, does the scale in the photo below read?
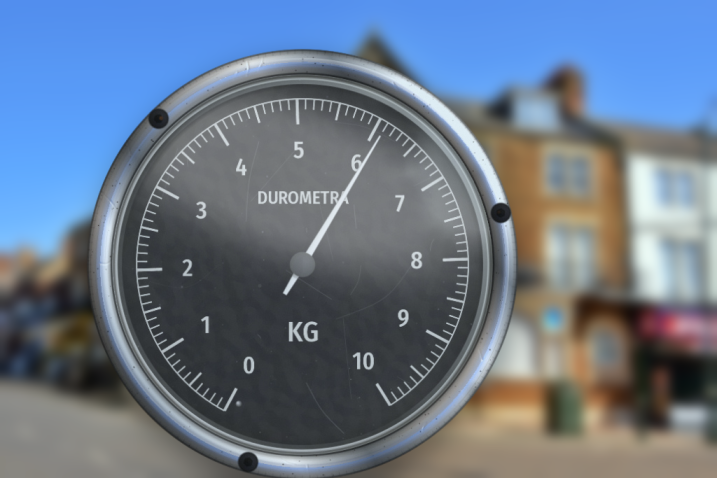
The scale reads {"value": 6.1, "unit": "kg"}
